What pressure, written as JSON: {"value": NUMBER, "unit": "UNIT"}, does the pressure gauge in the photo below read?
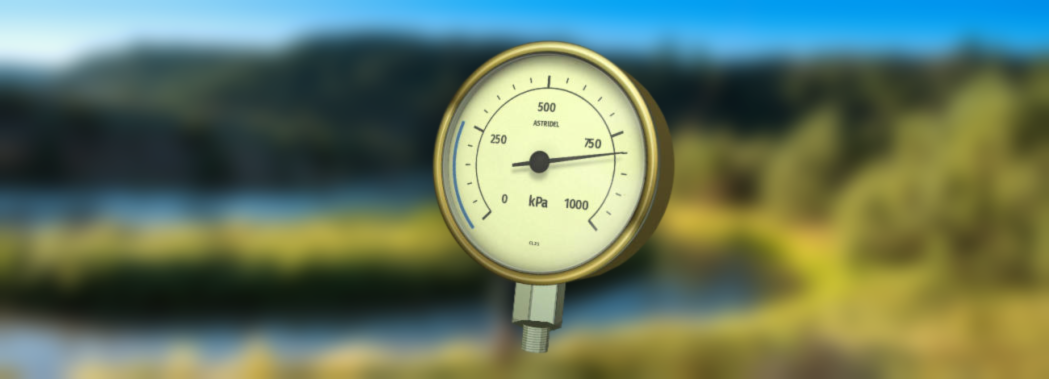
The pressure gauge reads {"value": 800, "unit": "kPa"}
